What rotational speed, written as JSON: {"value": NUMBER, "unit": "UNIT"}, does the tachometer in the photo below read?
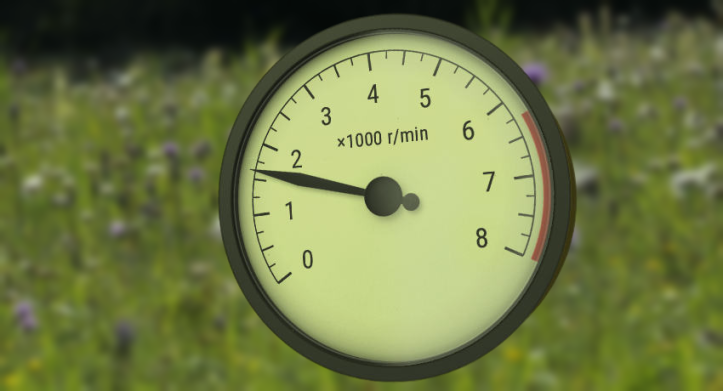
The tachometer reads {"value": 1625, "unit": "rpm"}
